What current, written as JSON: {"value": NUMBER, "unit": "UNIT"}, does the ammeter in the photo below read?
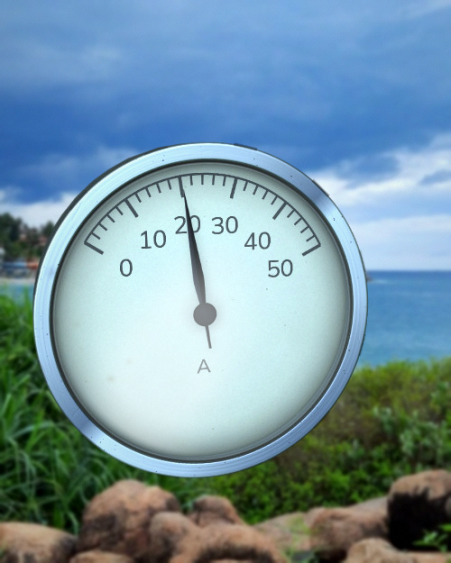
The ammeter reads {"value": 20, "unit": "A"}
